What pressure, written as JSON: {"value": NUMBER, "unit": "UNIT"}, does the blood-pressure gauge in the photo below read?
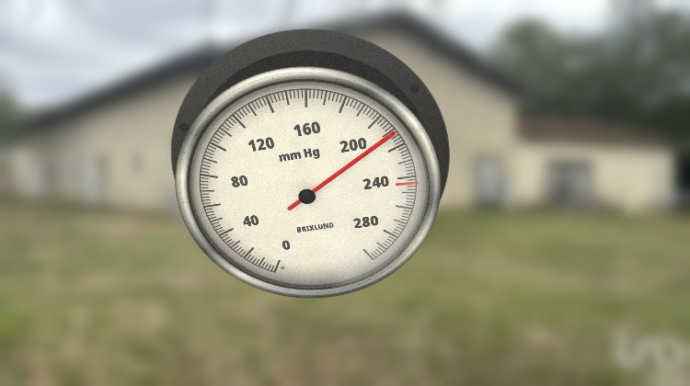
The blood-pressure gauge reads {"value": 210, "unit": "mmHg"}
